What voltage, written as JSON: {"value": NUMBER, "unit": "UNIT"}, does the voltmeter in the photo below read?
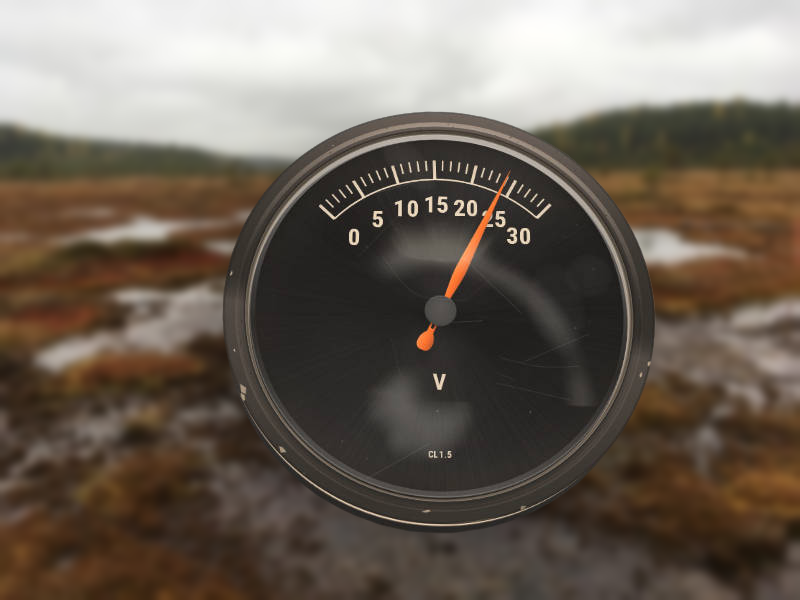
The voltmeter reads {"value": 24, "unit": "V"}
